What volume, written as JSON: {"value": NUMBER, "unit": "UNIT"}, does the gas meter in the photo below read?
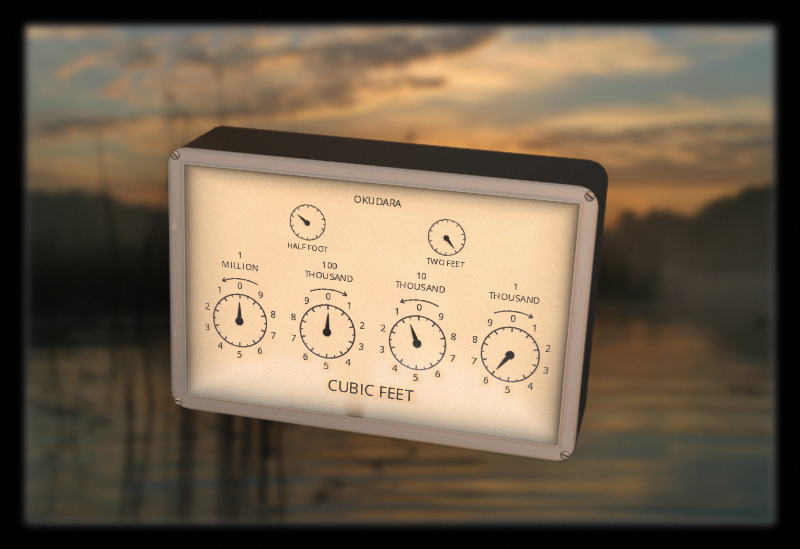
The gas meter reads {"value": 600, "unit": "ft³"}
